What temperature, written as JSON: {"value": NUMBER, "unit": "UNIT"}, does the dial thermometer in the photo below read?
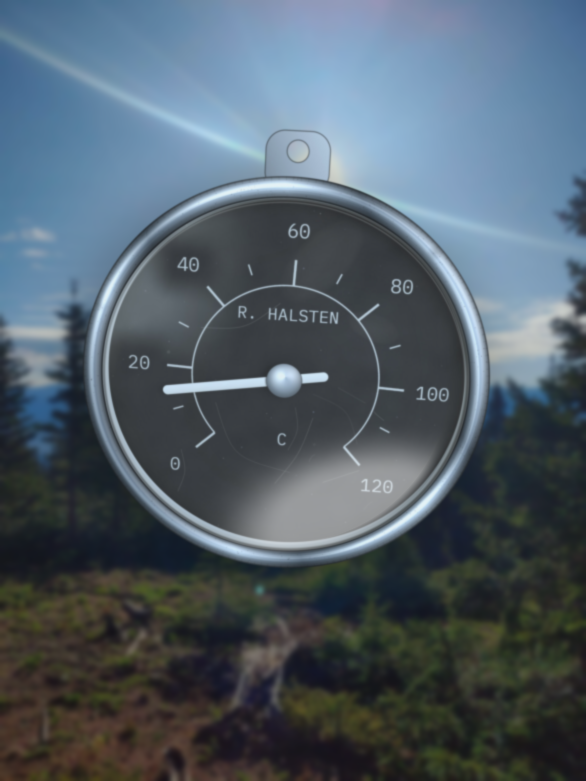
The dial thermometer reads {"value": 15, "unit": "°C"}
